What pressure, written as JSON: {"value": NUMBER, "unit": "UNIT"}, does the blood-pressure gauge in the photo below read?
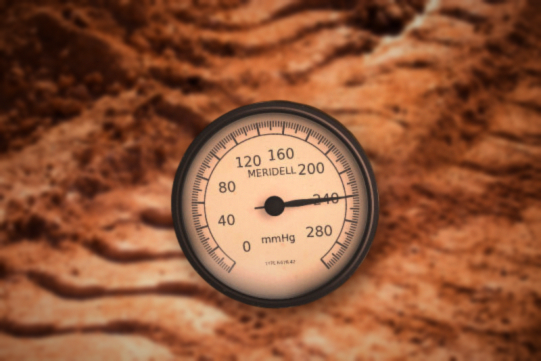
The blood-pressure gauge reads {"value": 240, "unit": "mmHg"}
